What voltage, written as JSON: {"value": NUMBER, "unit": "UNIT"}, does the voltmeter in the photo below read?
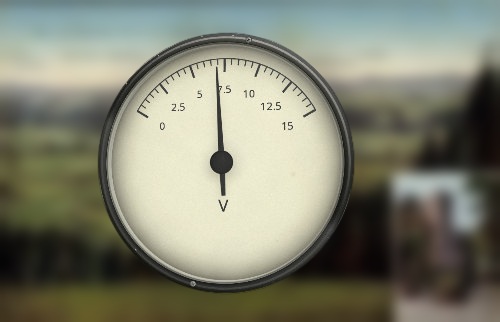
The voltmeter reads {"value": 7, "unit": "V"}
